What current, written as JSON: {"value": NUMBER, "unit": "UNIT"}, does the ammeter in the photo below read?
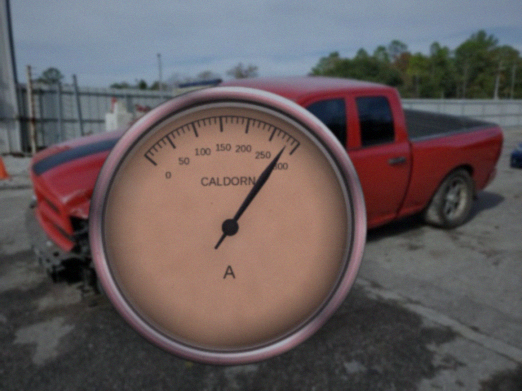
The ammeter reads {"value": 280, "unit": "A"}
